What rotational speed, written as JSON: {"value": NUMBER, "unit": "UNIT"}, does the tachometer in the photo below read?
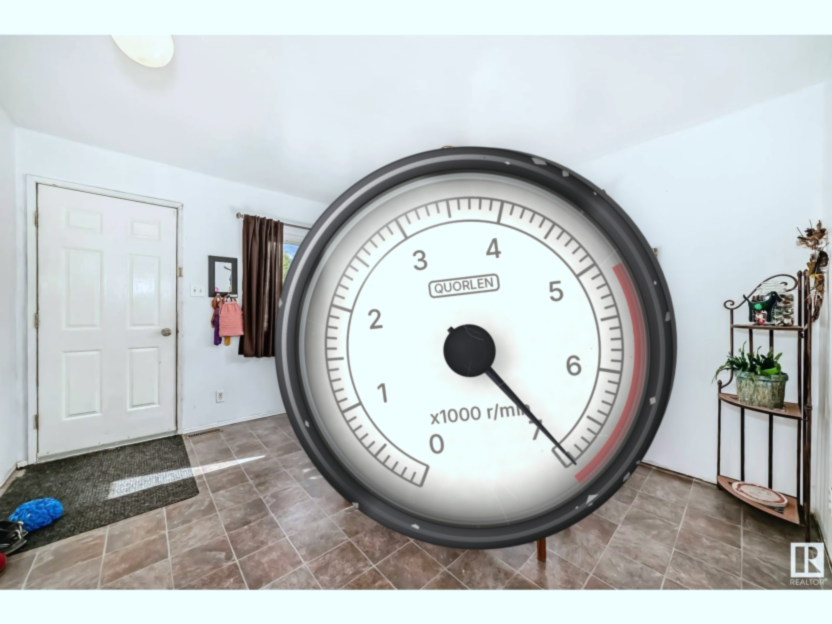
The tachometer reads {"value": 6900, "unit": "rpm"}
